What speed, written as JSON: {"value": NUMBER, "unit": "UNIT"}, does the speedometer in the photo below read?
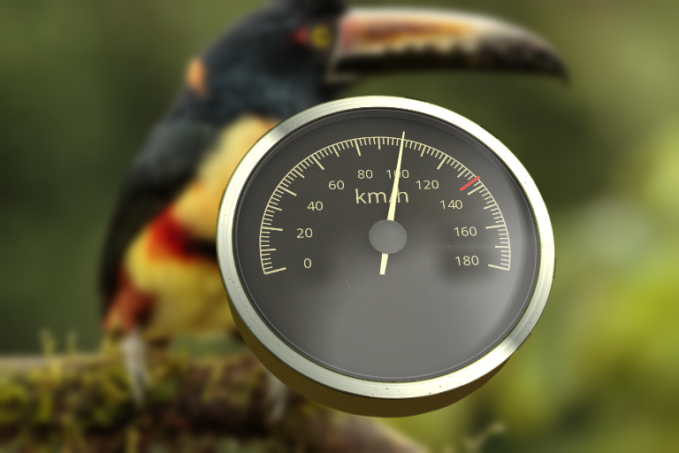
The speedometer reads {"value": 100, "unit": "km/h"}
